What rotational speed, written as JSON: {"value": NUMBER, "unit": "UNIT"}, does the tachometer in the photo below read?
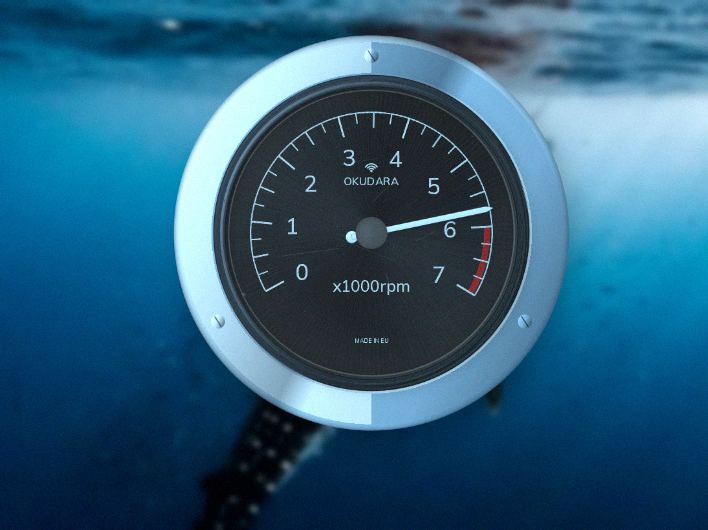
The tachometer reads {"value": 5750, "unit": "rpm"}
